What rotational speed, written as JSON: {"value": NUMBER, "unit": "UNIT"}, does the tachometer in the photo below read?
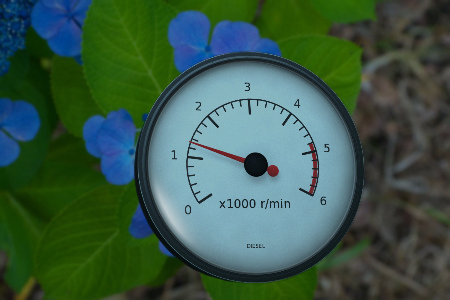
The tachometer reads {"value": 1300, "unit": "rpm"}
